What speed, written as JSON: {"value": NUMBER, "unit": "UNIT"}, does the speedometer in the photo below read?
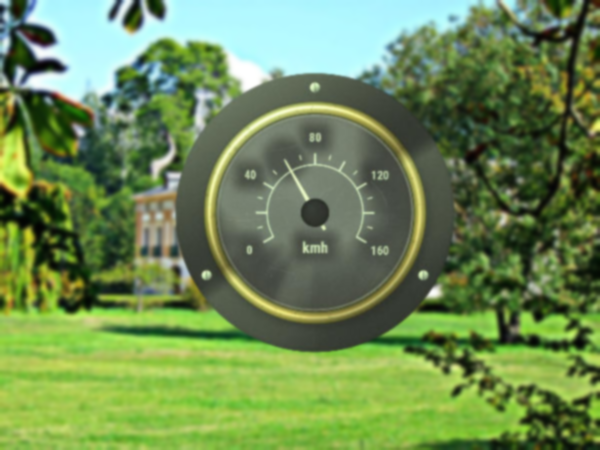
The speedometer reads {"value": 60, "unit": "km/h"}
